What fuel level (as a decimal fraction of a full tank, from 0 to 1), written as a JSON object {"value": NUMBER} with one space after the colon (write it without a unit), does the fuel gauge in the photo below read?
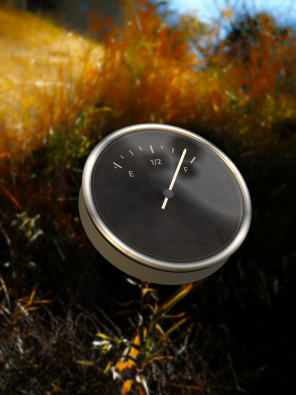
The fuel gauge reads {"value": 0.875}
